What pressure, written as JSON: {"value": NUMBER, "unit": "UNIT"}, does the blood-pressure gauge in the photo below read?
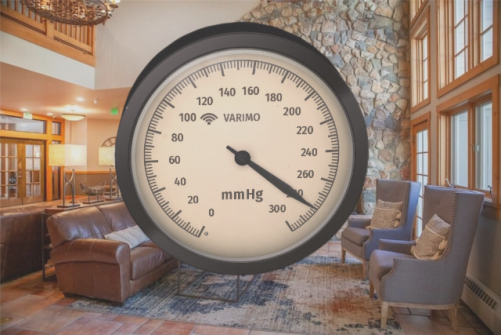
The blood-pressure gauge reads {"value": 280, "unit": "mmHg"}
